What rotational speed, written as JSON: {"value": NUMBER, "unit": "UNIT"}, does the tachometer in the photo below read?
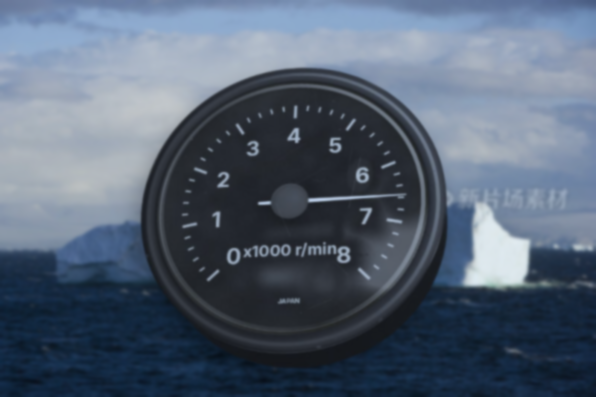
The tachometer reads {"value": 6600, "unit": "rpm"}
